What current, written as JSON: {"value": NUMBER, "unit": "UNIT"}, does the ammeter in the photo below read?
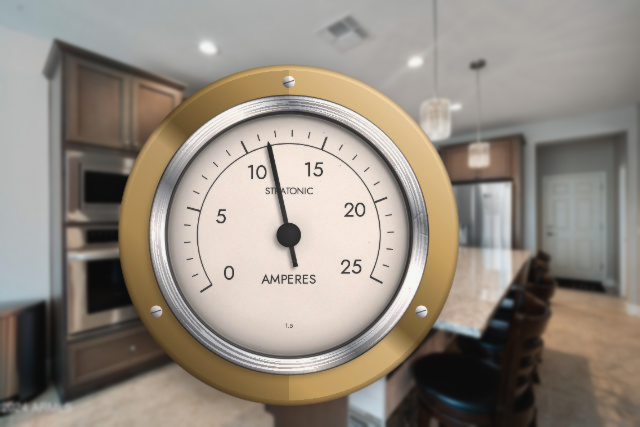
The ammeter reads {"value": 11.5, "unit": "A"}
